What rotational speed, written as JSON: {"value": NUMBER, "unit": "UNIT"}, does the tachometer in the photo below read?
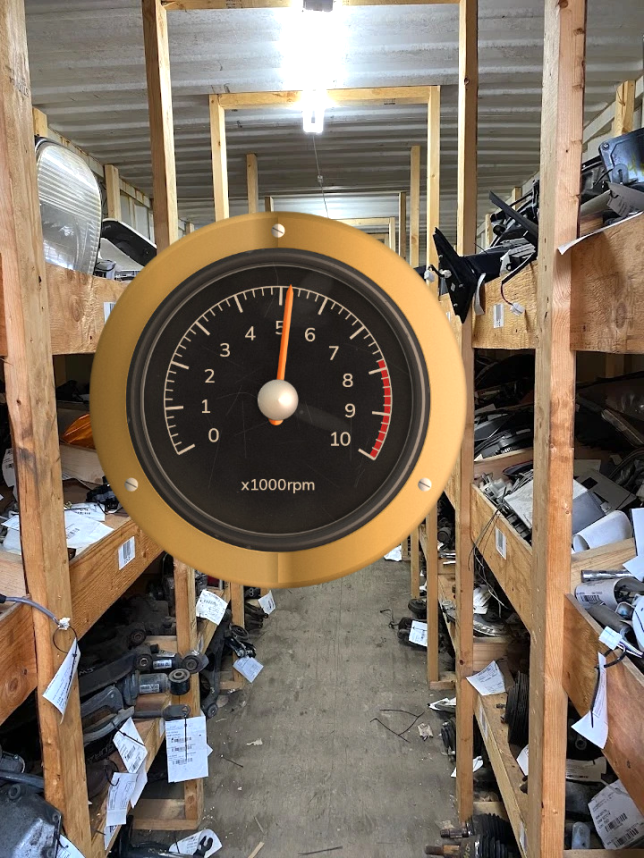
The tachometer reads {"value": 5200, "unit": "rpm"}
